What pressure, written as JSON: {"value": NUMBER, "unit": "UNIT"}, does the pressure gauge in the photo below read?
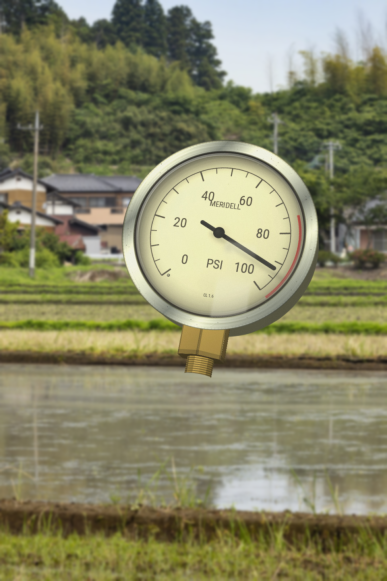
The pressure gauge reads {"value": 92.5, "unit": "psi"}
